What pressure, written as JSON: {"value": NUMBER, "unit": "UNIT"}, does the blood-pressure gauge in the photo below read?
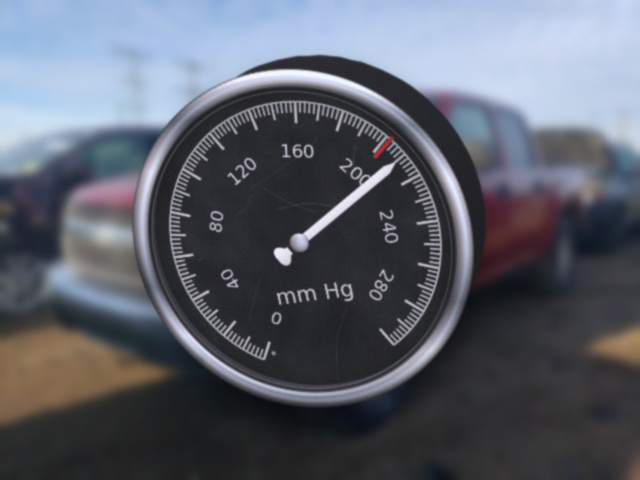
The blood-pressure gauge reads {"value": 210, "unit": "mmHg"}
